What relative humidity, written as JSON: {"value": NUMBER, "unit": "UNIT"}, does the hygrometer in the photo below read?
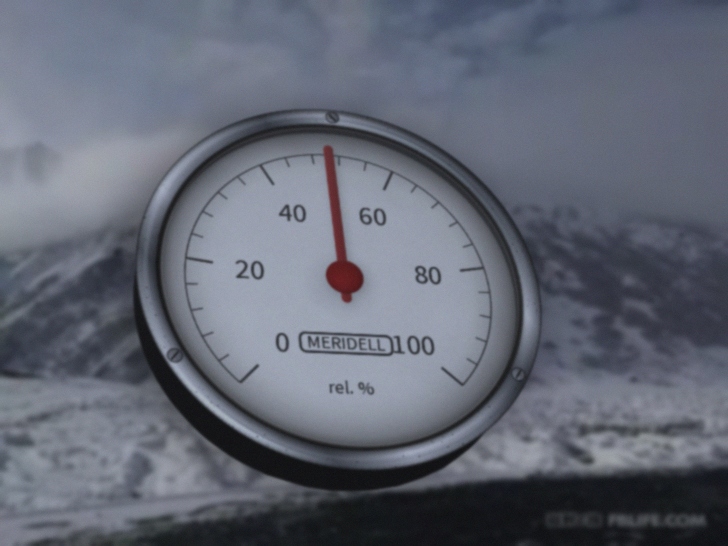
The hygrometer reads {"value": 50, "unit": "%"}
